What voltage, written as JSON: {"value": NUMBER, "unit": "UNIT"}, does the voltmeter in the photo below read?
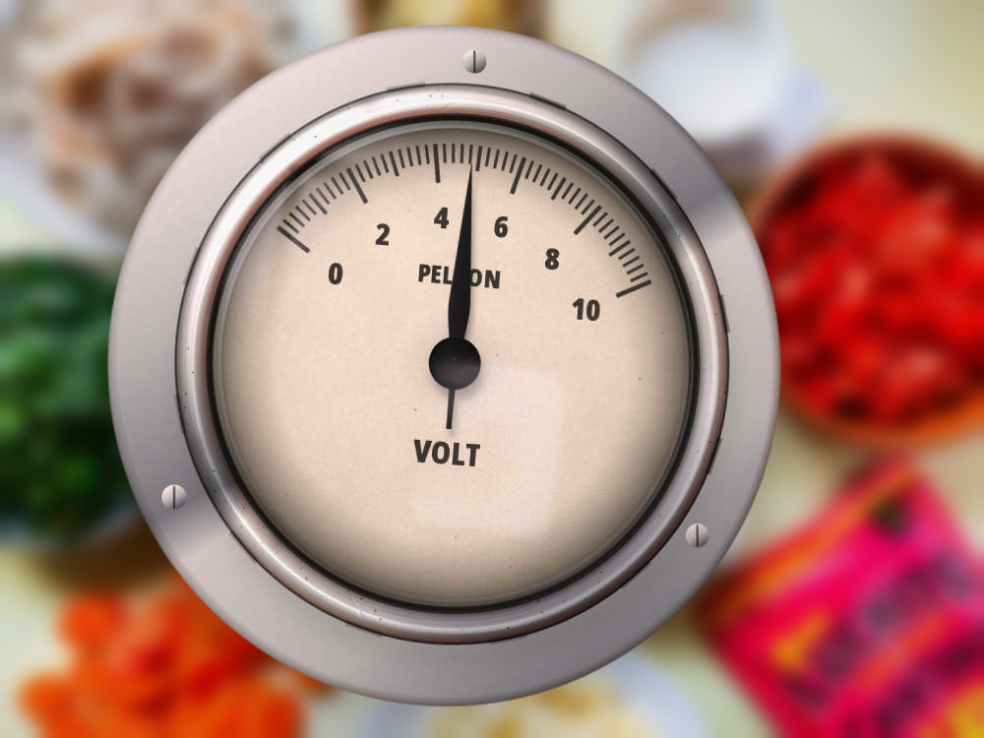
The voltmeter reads {"value": 4.8, "unit": "V"}
